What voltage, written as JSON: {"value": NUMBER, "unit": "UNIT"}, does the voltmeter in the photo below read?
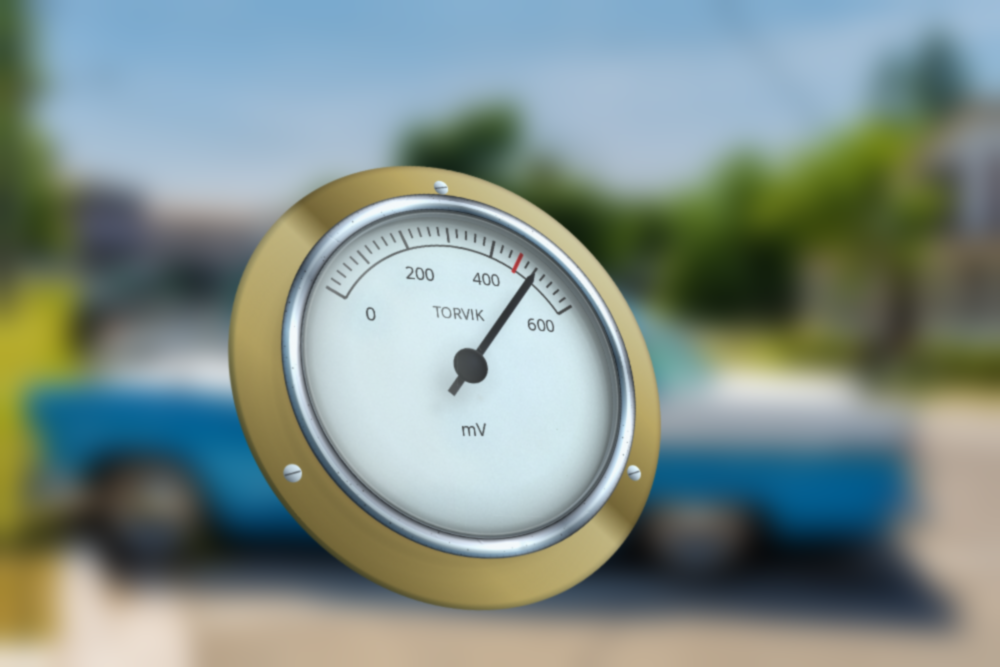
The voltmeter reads {"value": 500, "unit": "mV"}
